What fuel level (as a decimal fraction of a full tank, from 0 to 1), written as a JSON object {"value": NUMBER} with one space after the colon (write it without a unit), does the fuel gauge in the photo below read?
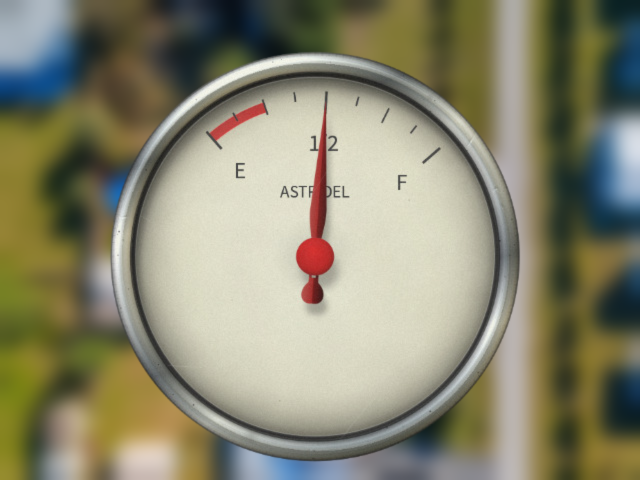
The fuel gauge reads {"value": 0.5}
